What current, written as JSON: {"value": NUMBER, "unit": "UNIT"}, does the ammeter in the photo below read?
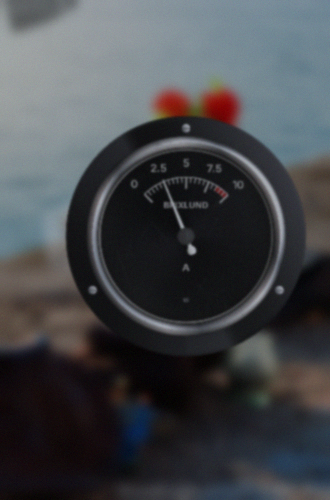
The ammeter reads {"value": 2.5, "unit": "A"}
